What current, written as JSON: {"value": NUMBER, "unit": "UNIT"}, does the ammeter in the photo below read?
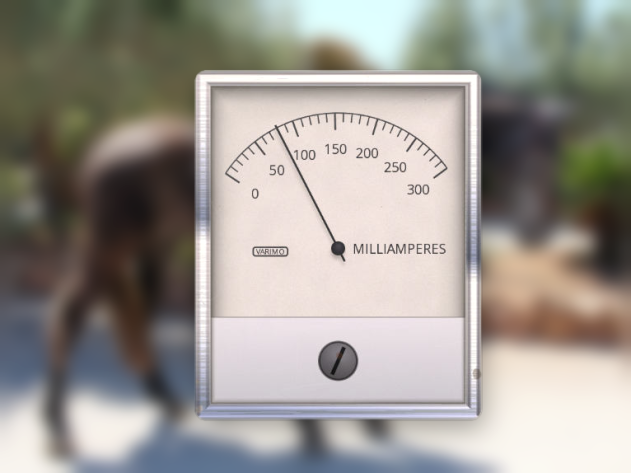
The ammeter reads {"value": 80, "unit": "mA"}
